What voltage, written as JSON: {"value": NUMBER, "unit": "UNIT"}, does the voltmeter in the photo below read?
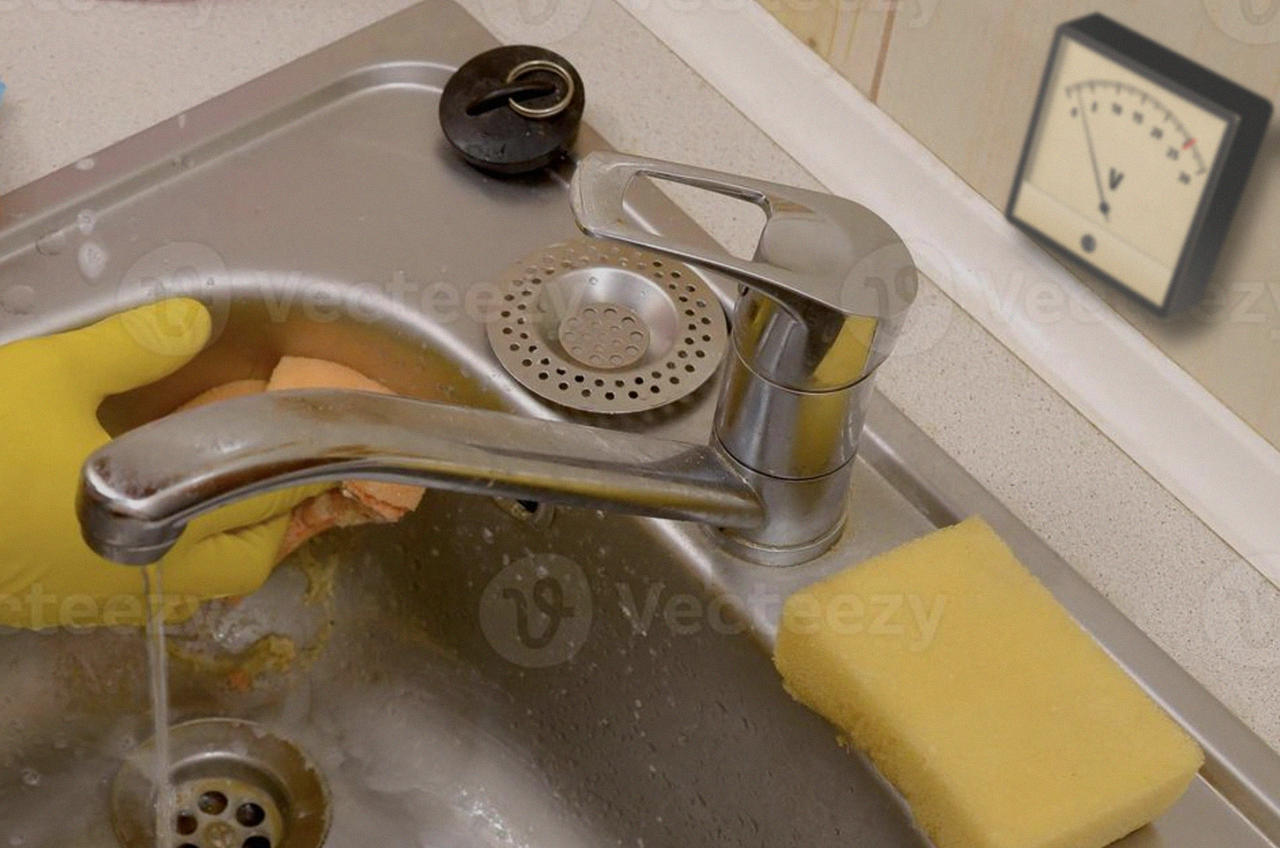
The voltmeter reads {"value": 2.5, "unit": "V"}
